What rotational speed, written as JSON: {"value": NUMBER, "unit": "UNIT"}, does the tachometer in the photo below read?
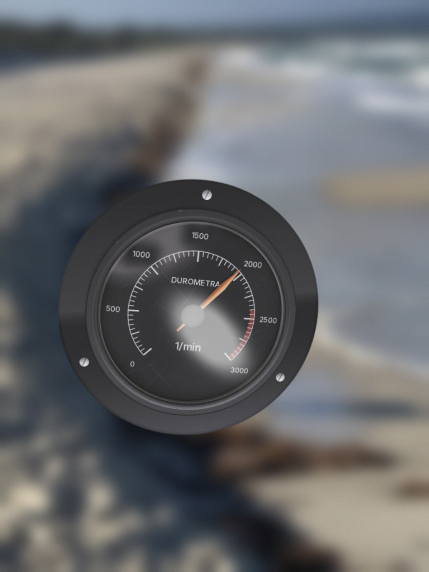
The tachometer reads {"value": 1950, "unit": "rpm"}
